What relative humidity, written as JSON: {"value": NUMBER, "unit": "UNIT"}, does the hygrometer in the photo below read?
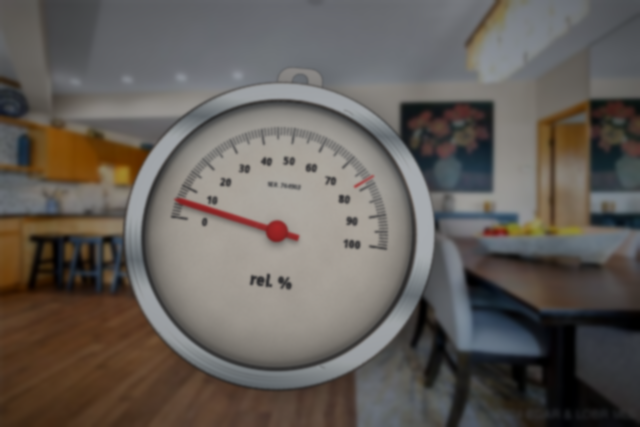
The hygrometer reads {"value": 5, "unit": "%"}
